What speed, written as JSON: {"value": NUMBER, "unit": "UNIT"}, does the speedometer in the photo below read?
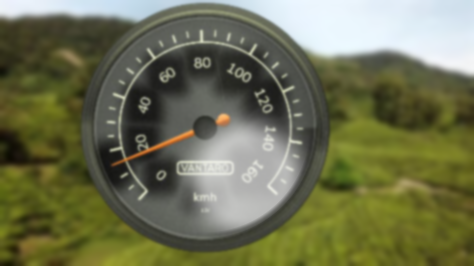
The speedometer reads {"value": 15, "unit": "km/h"}
